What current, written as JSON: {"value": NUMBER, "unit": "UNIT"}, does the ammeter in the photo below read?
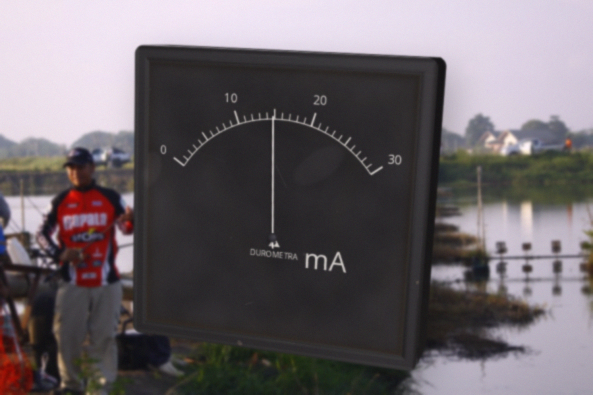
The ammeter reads {"value": 15, "unit": "mA"}
